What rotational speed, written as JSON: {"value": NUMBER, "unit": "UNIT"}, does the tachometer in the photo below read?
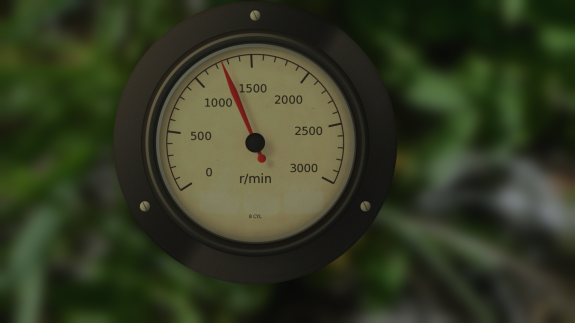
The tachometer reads {"value": 1250, "unit": "rpm"}
